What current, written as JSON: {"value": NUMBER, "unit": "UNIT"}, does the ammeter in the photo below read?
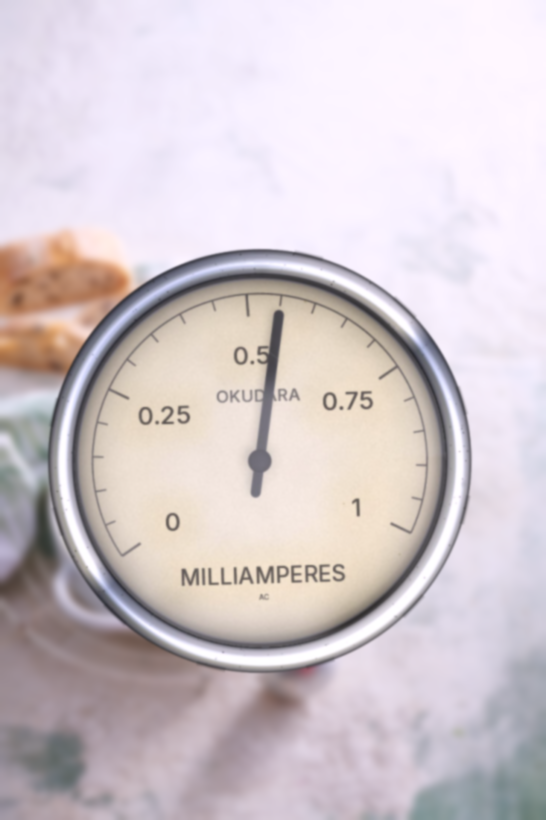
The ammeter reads {"value": 0.55, "unit": "mA"}
